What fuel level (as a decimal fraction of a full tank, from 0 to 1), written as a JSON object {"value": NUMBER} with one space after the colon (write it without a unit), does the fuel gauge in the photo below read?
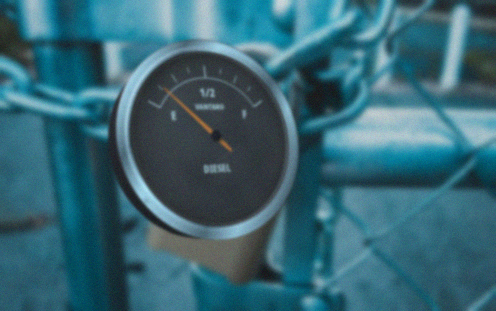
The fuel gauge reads {"value": 0.125}
